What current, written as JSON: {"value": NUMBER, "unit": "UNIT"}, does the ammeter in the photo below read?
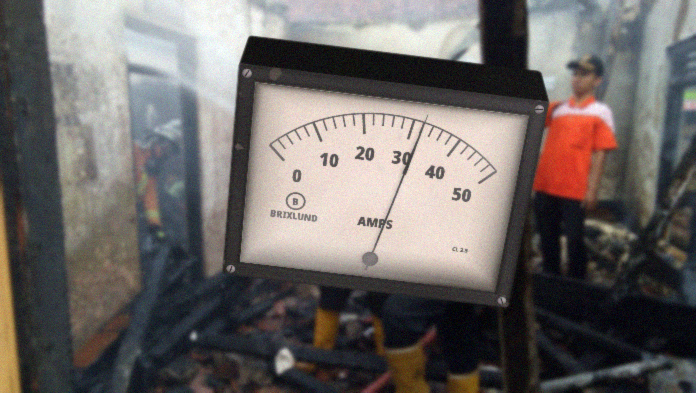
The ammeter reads {"value": 32, "unit": "A"}
